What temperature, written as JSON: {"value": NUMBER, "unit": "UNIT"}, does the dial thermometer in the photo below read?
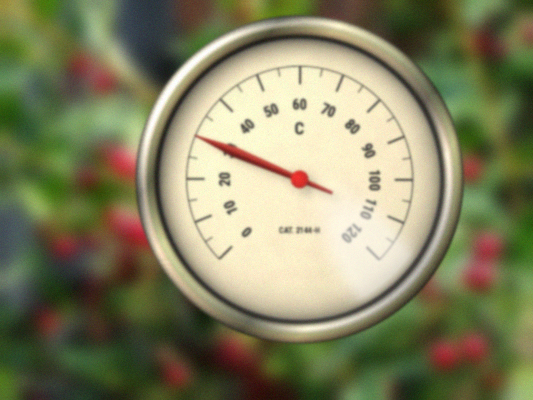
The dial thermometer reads {"value": 30, "unit": "°C"}
